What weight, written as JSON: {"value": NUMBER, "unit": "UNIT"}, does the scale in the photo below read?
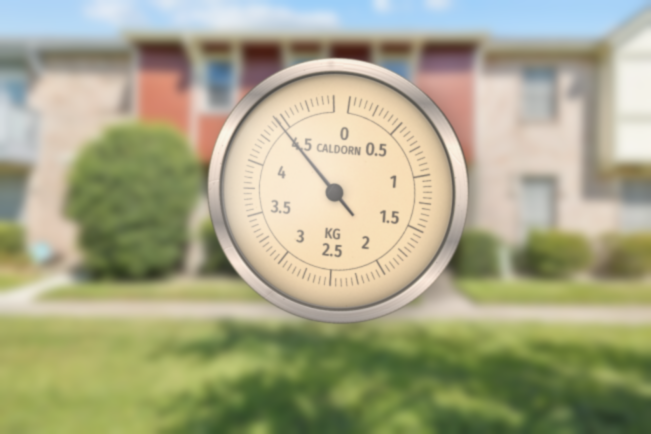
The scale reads {"value": 4.45, "unit": "kg"}
